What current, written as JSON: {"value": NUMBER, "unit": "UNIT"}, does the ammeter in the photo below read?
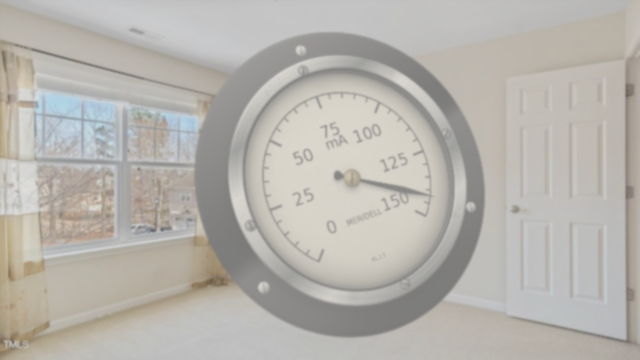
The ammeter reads {"value": 142.5, "unit": "mA"}
